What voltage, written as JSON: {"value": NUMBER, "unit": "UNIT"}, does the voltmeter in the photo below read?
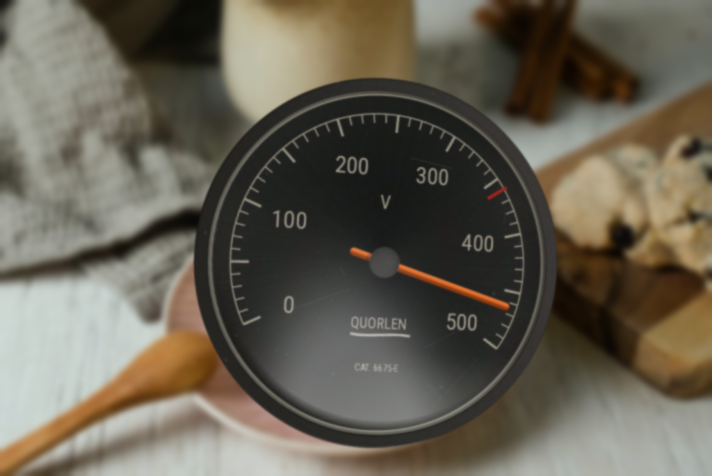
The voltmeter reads {"value": 465, "unit": "V"}
